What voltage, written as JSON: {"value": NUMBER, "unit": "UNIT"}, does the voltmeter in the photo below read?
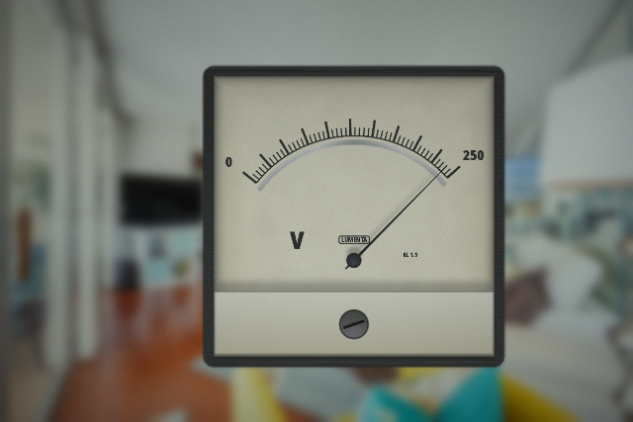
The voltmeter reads {"value": 240, "unit": "V"}
